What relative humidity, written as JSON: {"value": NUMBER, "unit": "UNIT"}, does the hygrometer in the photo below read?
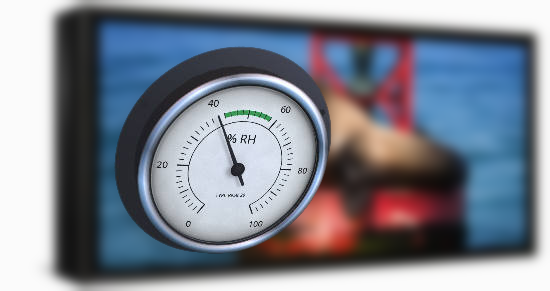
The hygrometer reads {"value": 40, "unit": "%"}
